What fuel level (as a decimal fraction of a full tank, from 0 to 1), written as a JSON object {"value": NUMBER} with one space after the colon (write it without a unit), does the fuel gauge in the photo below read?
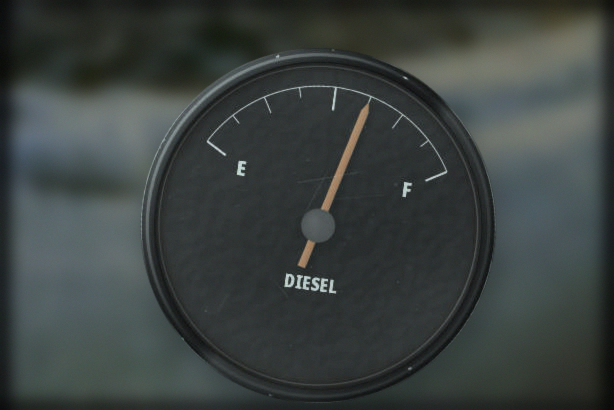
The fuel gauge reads {"value": 0.625}
